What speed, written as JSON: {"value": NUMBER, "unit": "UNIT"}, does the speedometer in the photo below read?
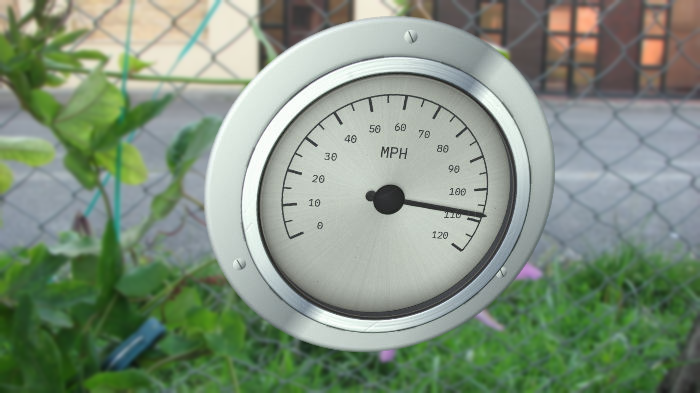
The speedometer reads {"value": 107.5, "unit": "mph"}
